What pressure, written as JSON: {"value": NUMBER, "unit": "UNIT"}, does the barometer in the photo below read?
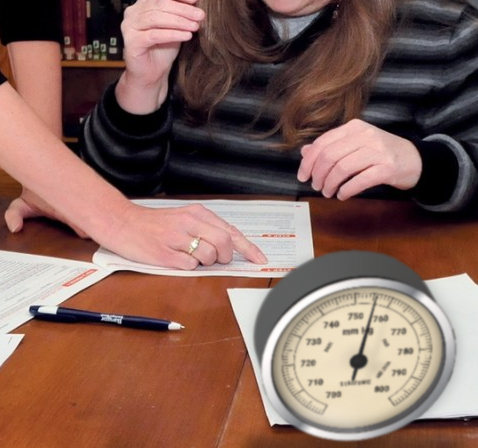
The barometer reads {"value": 755, "unit": "mmHg"}
